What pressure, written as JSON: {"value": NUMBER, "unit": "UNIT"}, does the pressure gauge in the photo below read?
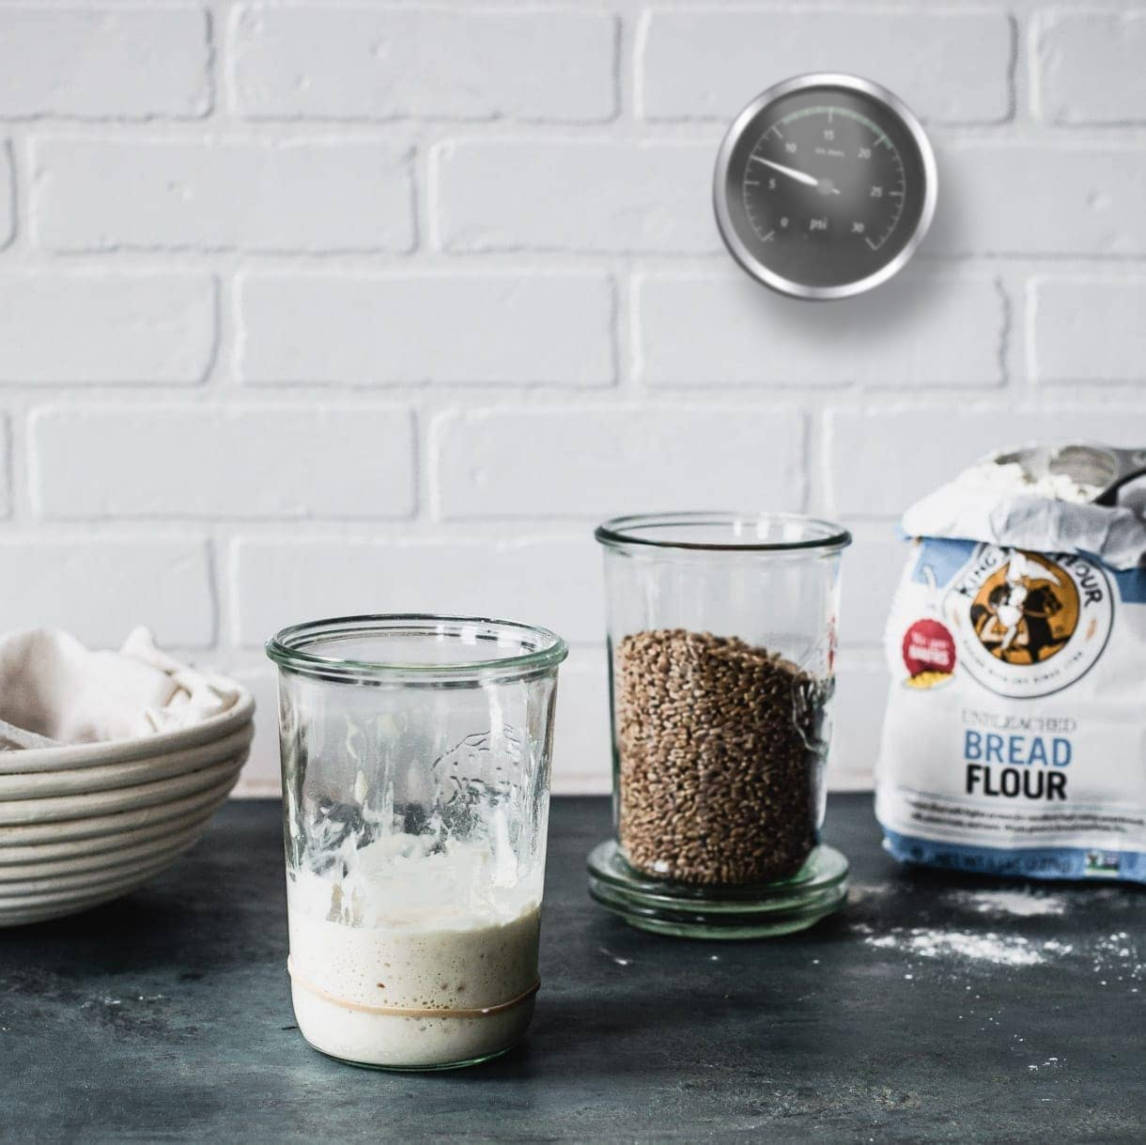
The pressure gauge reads {"value": 7, "unit": "psi"}
